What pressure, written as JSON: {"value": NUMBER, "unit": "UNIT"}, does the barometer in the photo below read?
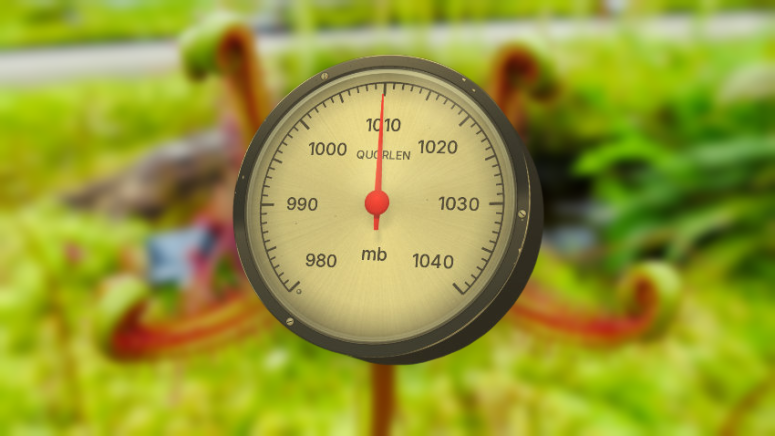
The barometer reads {"value": 1010, "unit": "mbar"}
